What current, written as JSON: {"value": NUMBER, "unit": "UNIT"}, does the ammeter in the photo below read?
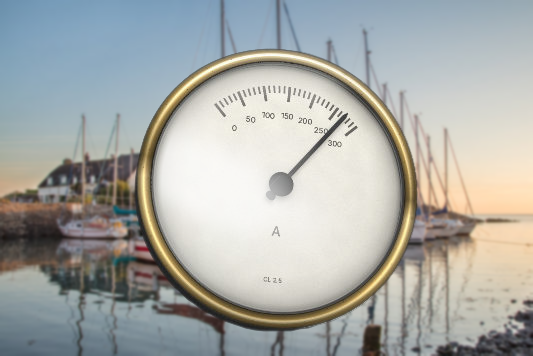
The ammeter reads {"value": 270, "unit": "A"}
